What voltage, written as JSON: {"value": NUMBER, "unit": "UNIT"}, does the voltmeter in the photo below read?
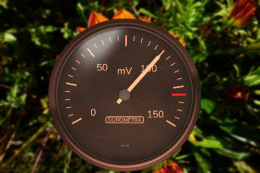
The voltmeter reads {"value": 100, "unit": "mV"}
